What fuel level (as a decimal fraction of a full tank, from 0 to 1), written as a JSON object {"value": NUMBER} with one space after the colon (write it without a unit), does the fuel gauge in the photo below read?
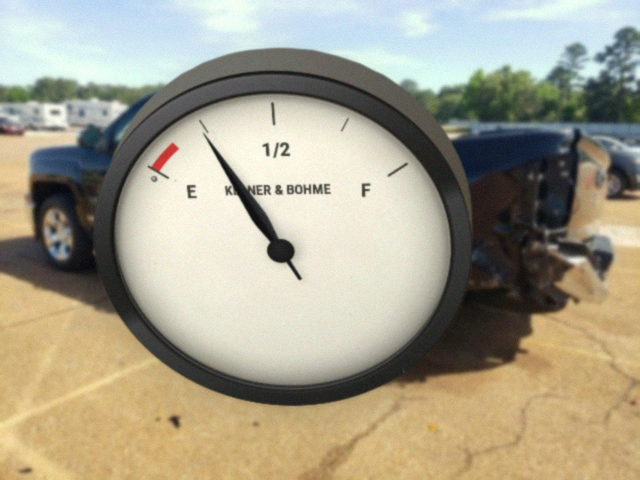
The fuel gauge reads {"value": 0.25}
